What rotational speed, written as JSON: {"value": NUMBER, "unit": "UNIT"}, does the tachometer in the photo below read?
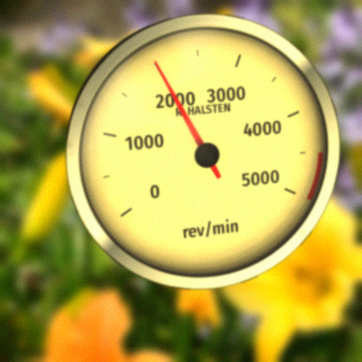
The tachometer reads {"value": 2000, "unit": "rpm"}
